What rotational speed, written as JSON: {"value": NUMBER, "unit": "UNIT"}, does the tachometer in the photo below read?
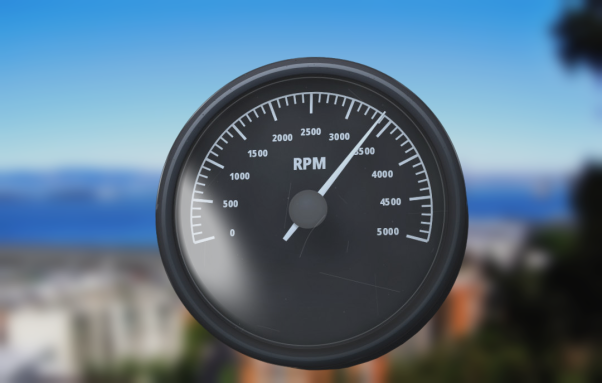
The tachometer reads {"value": 3400, "unit": "rpm"}
